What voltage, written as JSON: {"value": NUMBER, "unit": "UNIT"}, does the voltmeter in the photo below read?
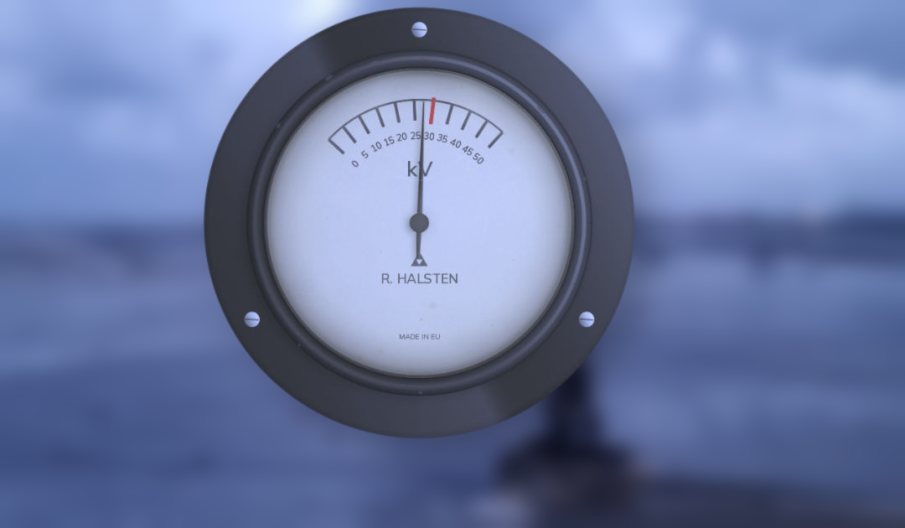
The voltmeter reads {"value": 27.5, "unit": "kV"}
